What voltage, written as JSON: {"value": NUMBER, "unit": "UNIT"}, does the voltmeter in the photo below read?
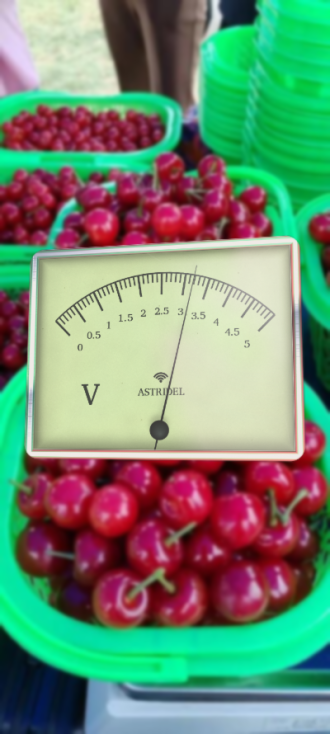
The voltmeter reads {"value": 3.2, "unit": "V"}
